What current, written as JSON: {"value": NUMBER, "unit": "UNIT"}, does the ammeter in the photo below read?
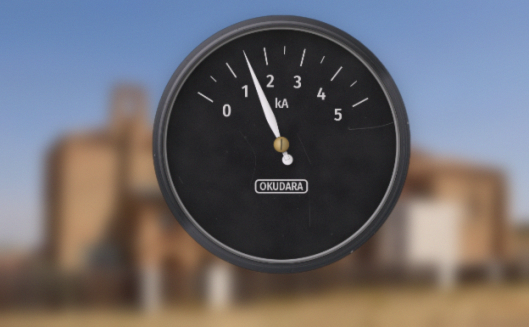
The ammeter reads {"value": 1.5, "unit": "kA"}
